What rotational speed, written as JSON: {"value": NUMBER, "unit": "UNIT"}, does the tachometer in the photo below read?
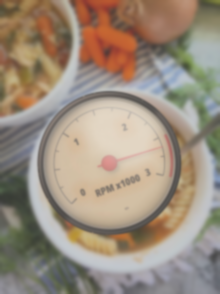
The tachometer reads {"value": 2625, "unit": "rpm"}
